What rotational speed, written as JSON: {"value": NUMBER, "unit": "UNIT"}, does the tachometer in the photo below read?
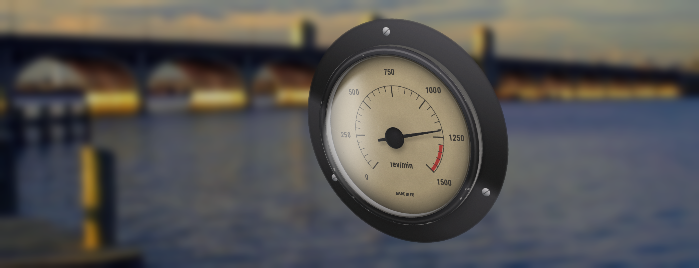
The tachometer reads {"value": 1200, "unit": "rpm"}
